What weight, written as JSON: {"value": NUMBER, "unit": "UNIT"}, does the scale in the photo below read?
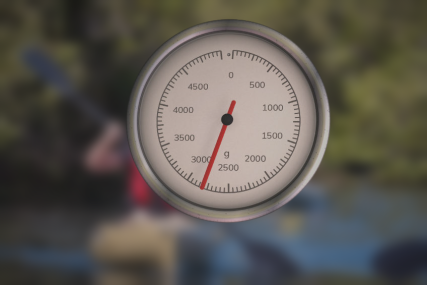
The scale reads {"value": 2800, "unit": "g"}
